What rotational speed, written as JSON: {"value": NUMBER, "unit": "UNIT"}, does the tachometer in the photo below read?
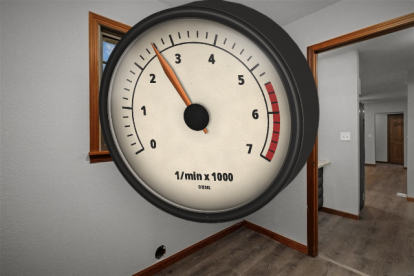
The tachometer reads {"value": 2600, "unit": "rpm"}
